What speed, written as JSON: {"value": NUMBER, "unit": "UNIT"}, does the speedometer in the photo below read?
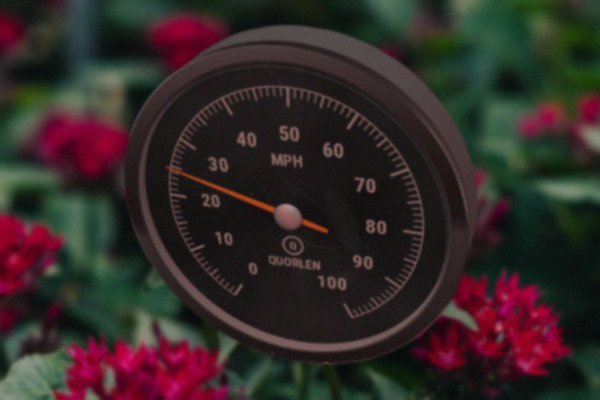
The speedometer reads {"value": 25, "unit": "mph"}
